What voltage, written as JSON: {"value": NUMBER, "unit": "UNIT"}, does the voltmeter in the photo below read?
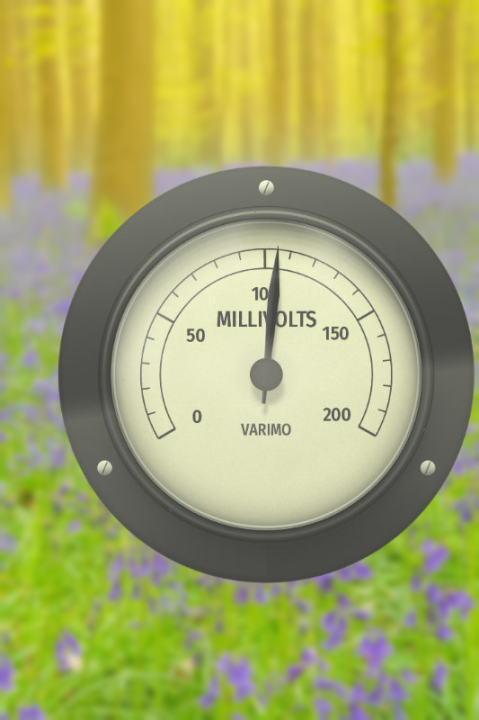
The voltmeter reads {"value": 105, "unit": "mV"}
